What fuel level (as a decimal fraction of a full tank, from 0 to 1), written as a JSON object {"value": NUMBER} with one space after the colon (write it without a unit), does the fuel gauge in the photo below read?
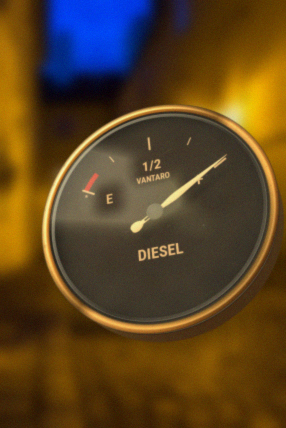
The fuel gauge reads {"value": 1}
